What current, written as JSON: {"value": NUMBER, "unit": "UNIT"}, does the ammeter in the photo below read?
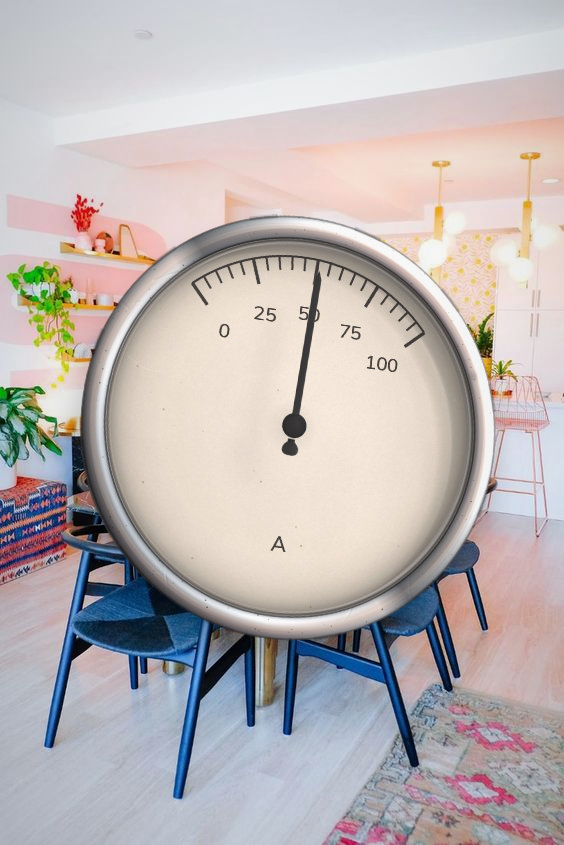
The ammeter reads {"value": 50, "unit": "A"}
